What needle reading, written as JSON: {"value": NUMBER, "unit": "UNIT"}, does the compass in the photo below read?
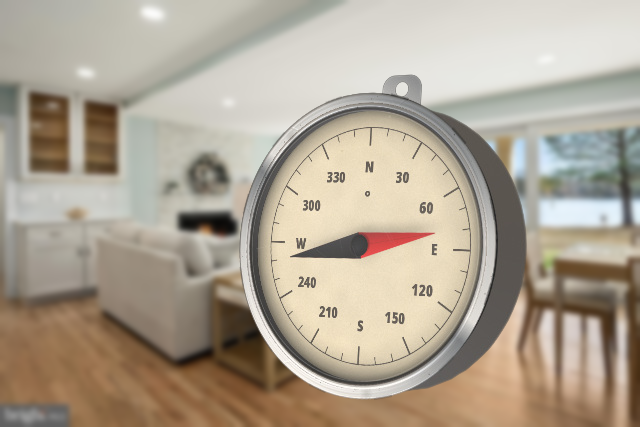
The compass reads {"value": 80, "unit": "°"}
